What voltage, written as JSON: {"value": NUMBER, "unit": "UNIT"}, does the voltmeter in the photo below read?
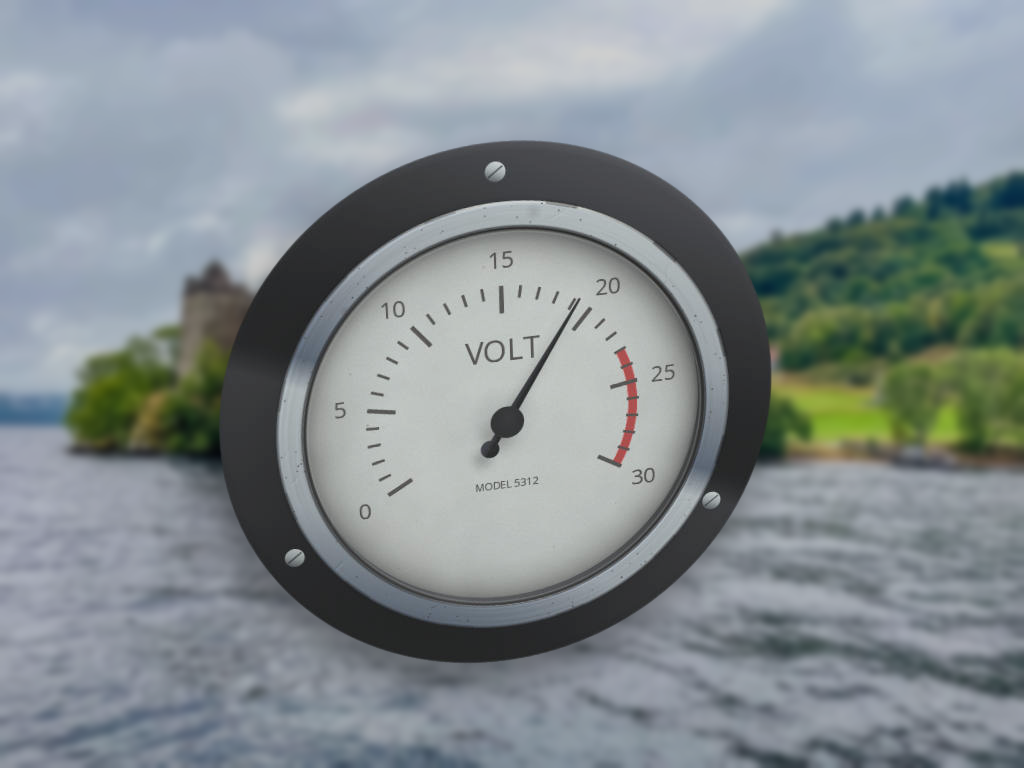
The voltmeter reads {"value": 19, "unit": "V"}
